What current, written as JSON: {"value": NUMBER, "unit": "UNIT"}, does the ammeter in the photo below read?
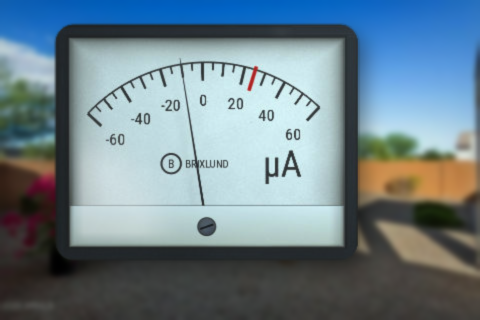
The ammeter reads {"value": -10, "unit": "µA"}
